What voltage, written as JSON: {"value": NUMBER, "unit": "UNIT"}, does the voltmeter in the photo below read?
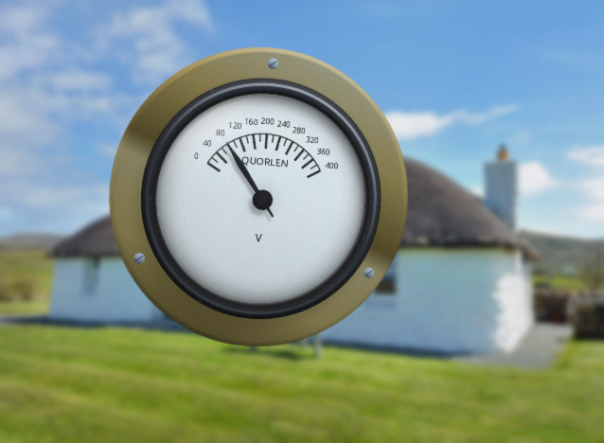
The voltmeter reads {"value": 80, "unit": "V"}
